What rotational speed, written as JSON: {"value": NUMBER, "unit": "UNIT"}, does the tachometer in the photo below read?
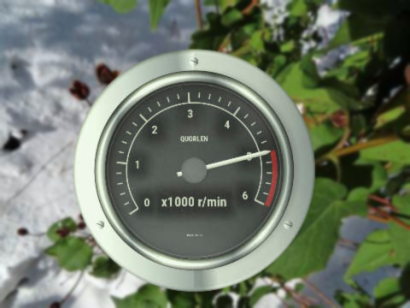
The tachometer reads {"value": 5000, "unit": "rpm"}
